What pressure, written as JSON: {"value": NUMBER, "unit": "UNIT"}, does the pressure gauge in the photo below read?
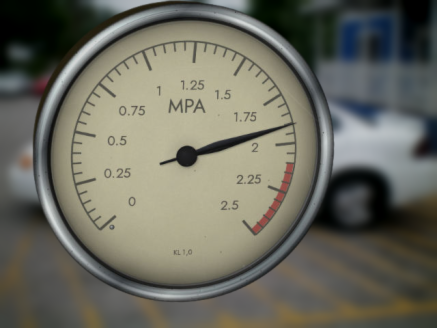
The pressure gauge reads {"value": 1.9, "unit": "MPa"}
